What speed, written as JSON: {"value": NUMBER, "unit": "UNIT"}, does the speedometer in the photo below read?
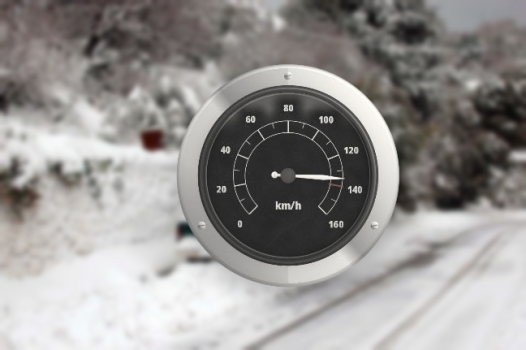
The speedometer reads {"value": 135, "unit": "km/h"}
